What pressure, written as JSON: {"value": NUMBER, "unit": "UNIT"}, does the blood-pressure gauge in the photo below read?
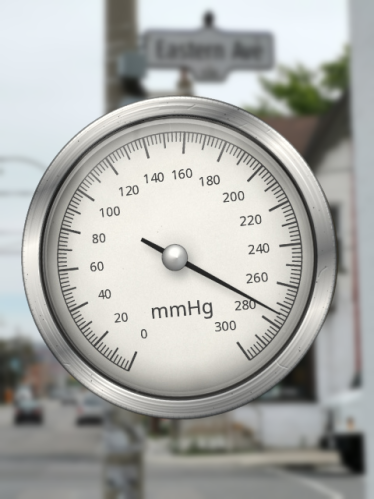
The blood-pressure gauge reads {"value": 274, "unit": "mmHg"}
